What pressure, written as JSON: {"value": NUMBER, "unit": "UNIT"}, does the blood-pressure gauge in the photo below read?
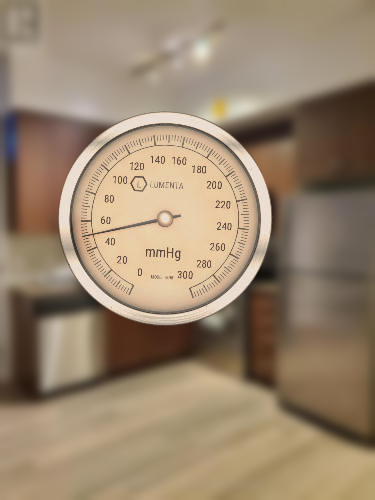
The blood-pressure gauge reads {"value": 50, "unit": "mmHg"}
